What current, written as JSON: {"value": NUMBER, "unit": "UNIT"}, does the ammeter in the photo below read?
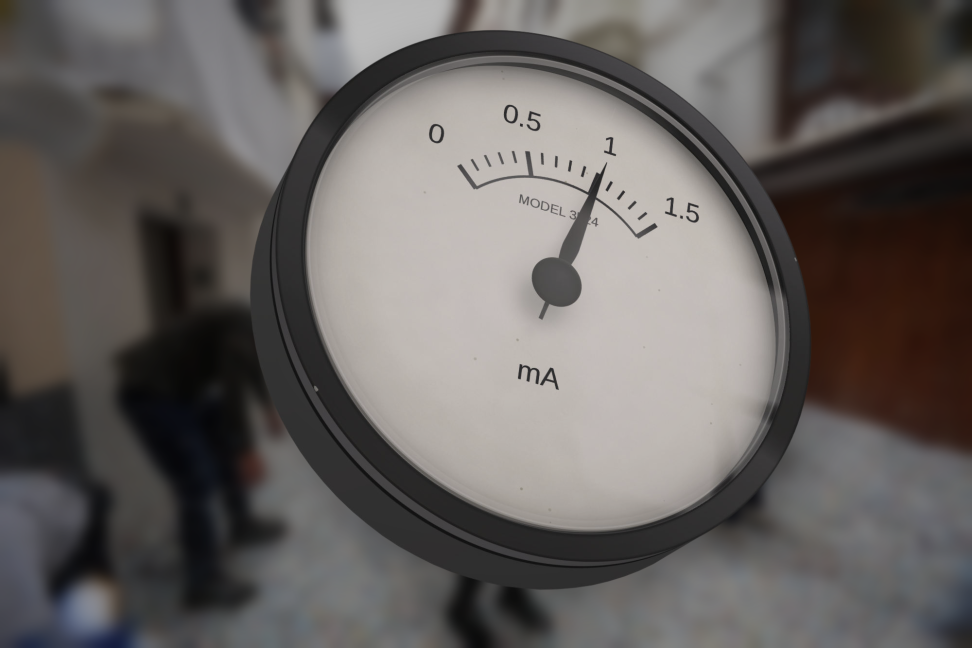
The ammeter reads {"value": 1, "unit": "mA"}
